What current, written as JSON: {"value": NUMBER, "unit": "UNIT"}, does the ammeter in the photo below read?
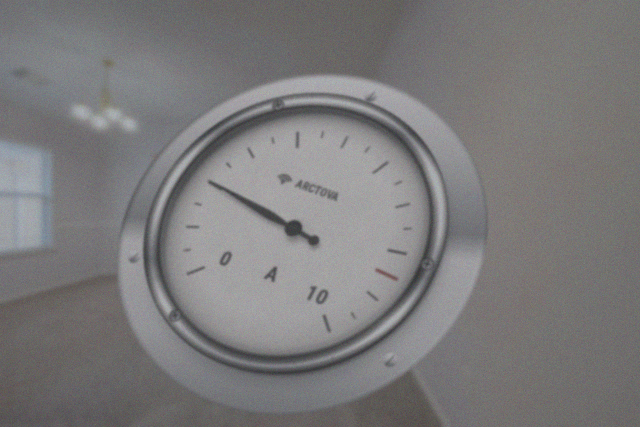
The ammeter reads {"value": 2, "unit": "A"}
